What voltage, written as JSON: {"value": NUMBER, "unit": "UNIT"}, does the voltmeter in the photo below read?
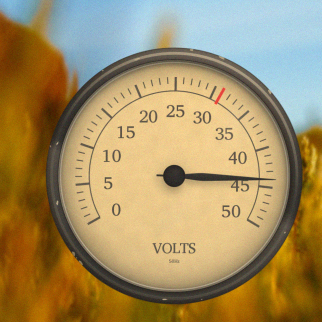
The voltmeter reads {"value": 44, "unit": "V"}
